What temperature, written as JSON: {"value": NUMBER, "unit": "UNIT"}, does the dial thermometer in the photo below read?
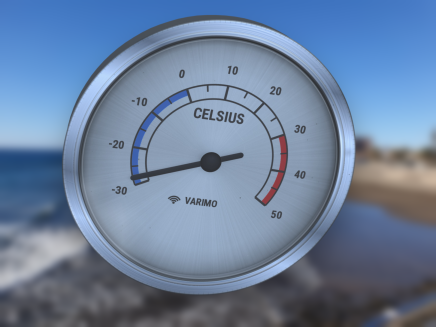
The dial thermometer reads {"value": -27.5, "unit": "°C"}
